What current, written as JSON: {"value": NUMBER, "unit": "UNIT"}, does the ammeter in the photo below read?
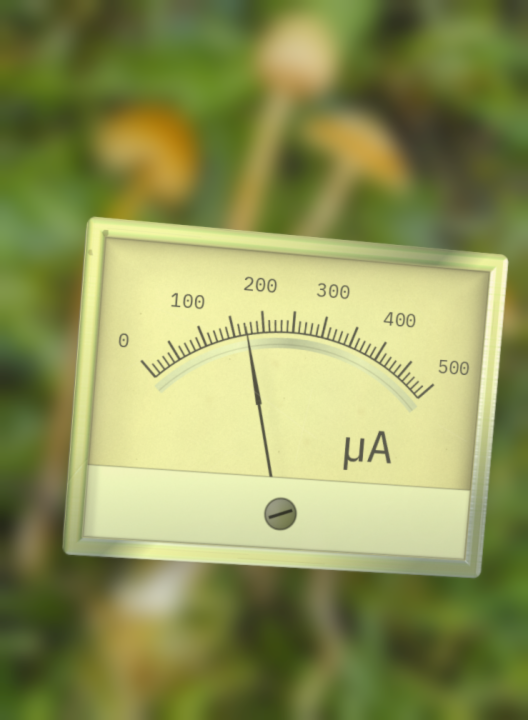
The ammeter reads {"value": 170, "unit": "µA"}
